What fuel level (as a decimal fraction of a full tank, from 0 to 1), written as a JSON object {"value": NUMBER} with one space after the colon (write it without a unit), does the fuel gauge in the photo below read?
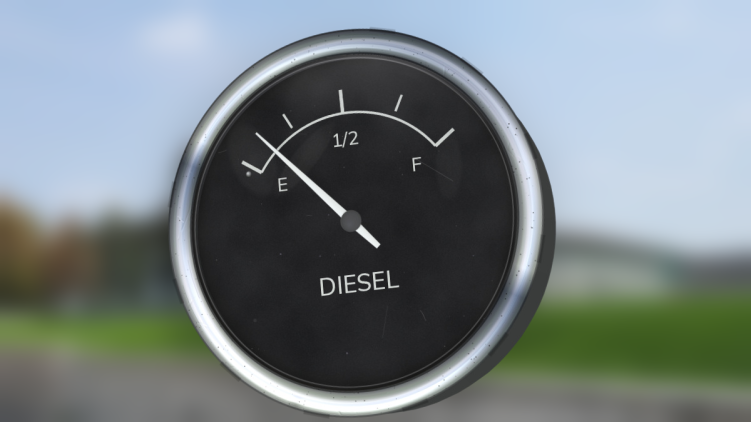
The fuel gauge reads {"value": 0.125}
